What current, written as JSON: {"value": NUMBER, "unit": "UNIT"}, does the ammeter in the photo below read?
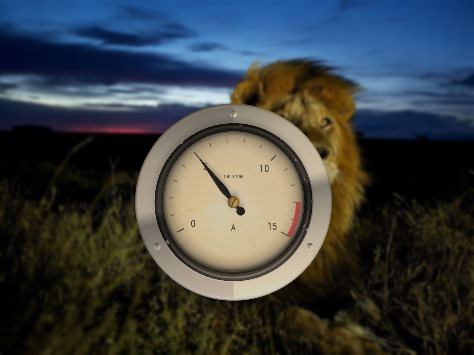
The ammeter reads {"value": 5, "unit": "A"}
